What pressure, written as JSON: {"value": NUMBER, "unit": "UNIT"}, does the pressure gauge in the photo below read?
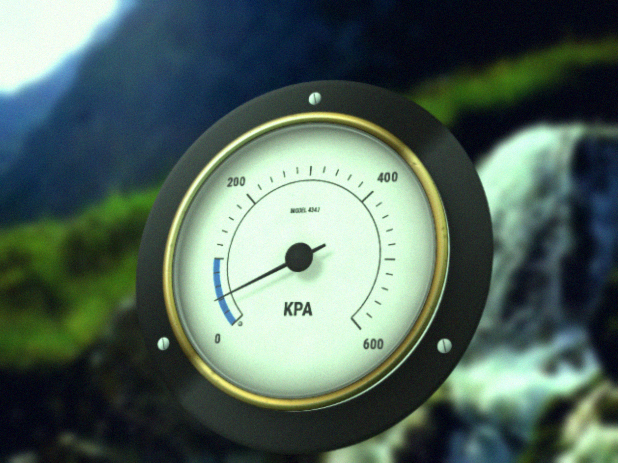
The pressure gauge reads {"value": 40, "unit": "kPa"}
